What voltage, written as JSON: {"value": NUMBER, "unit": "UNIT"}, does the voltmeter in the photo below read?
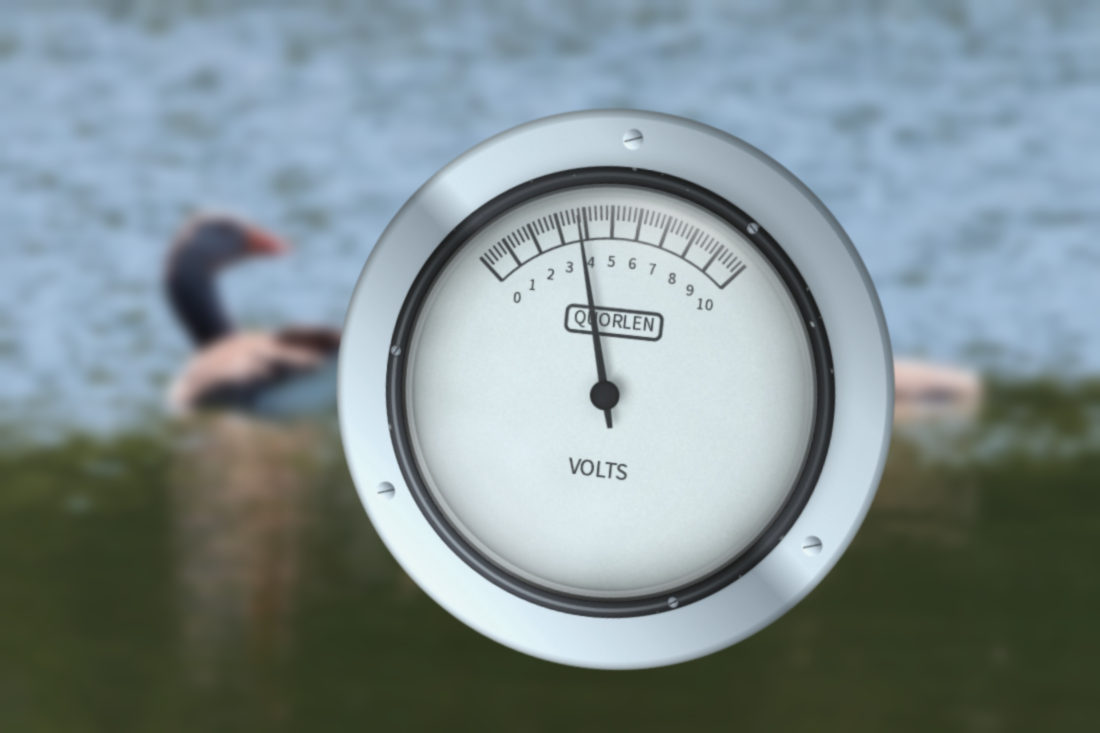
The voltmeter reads {"value": 3.8, "unit": "V"}
